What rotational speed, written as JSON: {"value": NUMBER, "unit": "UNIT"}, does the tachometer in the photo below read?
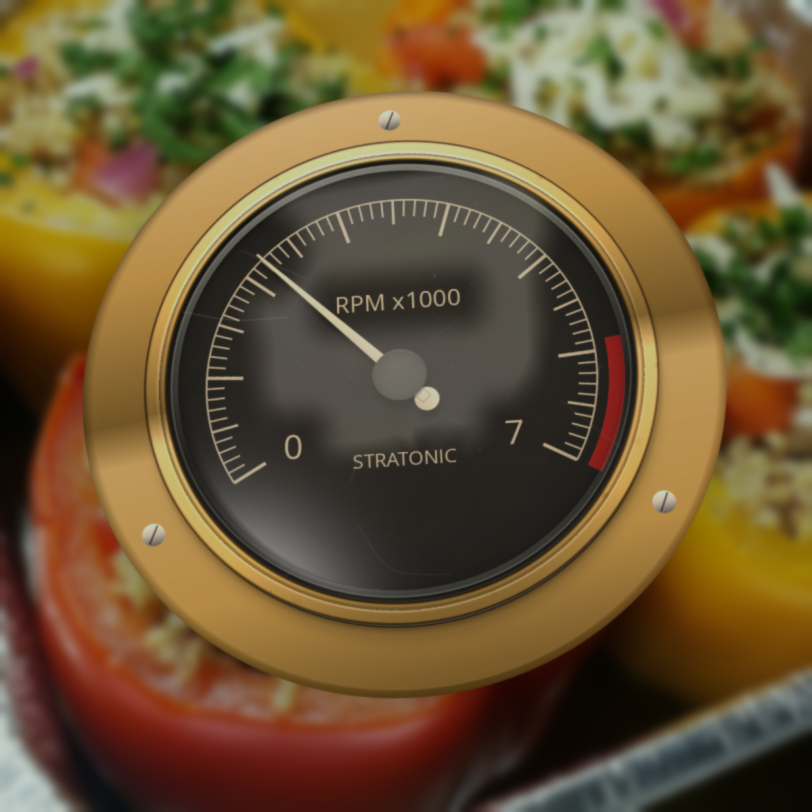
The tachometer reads {"value": 2200, "unit": "rpm"}
